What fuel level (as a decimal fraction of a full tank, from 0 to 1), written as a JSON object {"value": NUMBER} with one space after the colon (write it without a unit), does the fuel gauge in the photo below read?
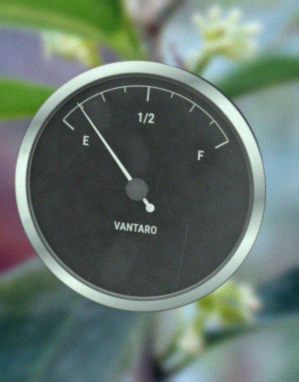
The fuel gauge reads {"value": 0.125}
